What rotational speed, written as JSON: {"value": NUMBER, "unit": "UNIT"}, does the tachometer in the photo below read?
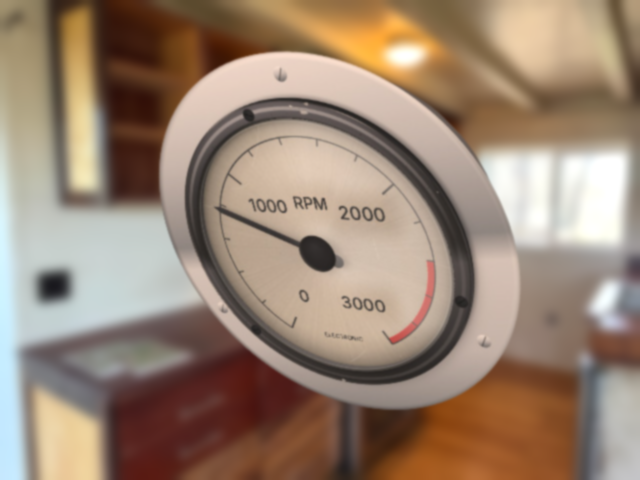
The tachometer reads {"value": 800, "unit": "rpm"}
